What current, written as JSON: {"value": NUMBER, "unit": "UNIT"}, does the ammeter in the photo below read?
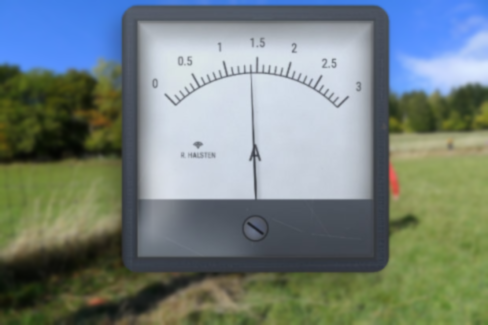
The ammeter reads {"value": 1.4, "unit": "A"}
